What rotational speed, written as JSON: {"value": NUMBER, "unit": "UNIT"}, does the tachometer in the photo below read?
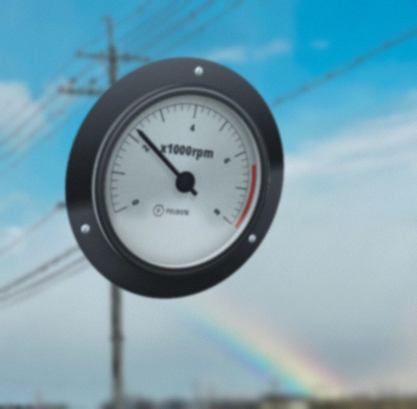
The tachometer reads {"value": 2200, "unit": "rpm"}
